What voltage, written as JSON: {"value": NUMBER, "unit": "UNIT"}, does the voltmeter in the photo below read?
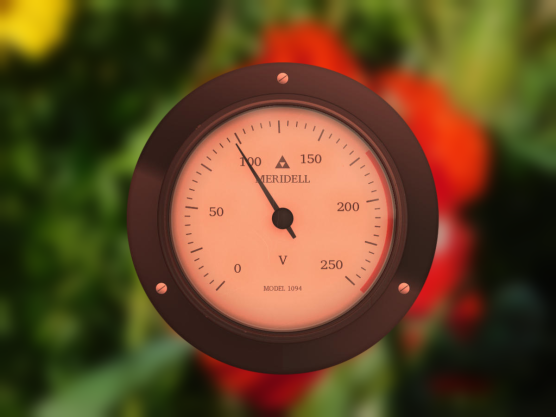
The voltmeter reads {"value": 97.5, "unit": "V"}
